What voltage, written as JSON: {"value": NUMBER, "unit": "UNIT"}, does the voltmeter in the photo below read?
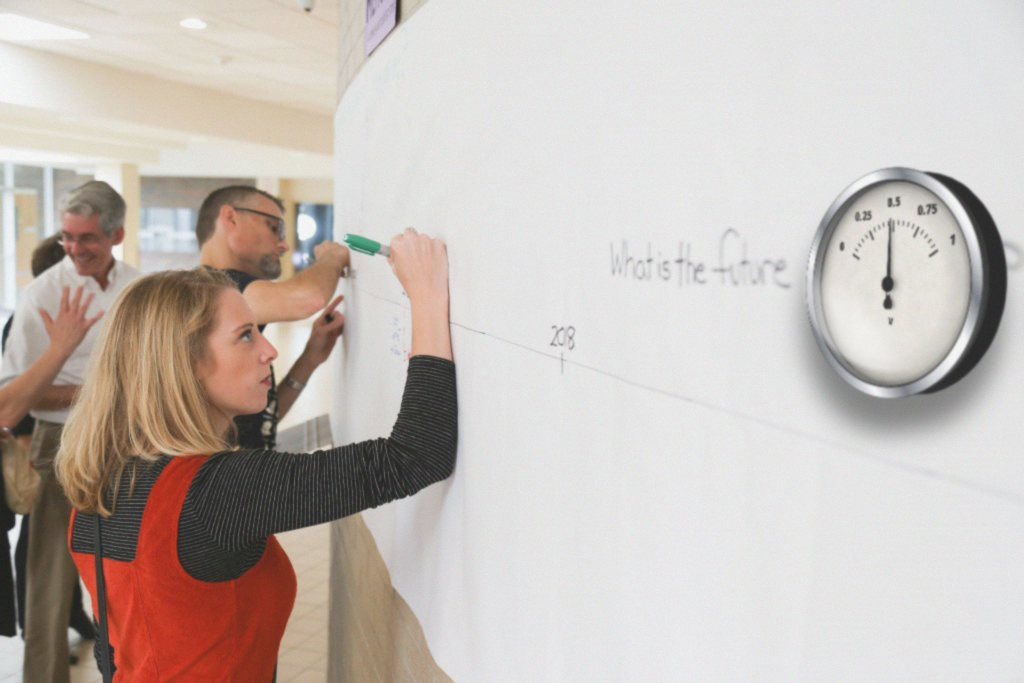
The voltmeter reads {"value": 0.5, "unit": "V"}
